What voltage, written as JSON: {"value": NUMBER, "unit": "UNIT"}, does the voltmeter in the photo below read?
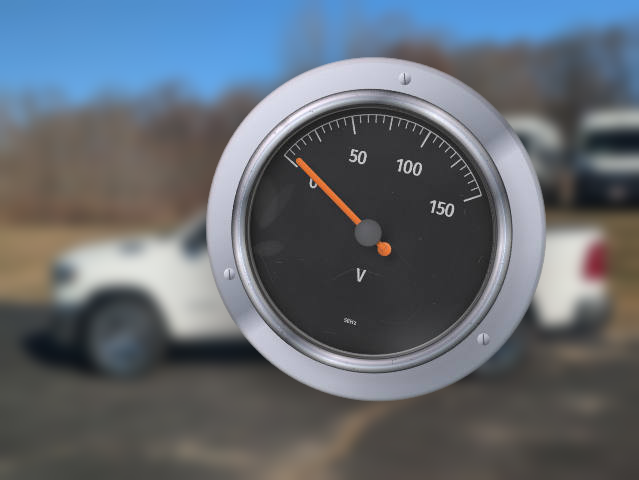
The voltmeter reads {"value": 5, "unit": "V"}
